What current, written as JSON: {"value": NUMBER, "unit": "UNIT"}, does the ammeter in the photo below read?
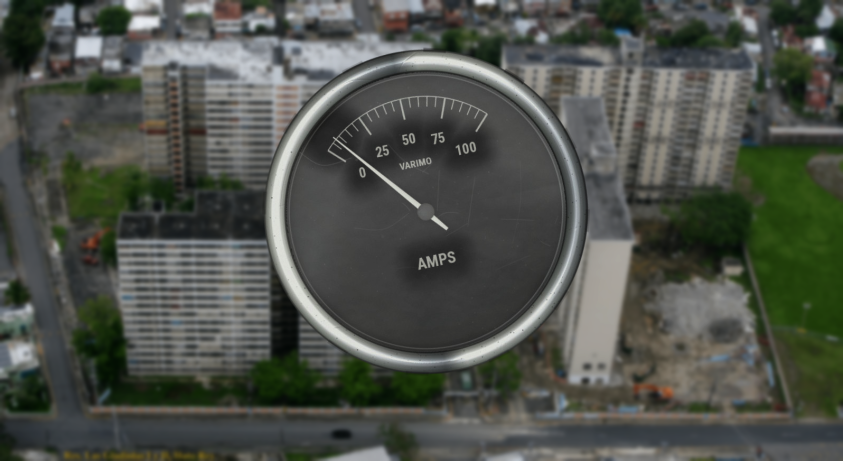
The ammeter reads {"value": 7.5, "unit": "A"}
